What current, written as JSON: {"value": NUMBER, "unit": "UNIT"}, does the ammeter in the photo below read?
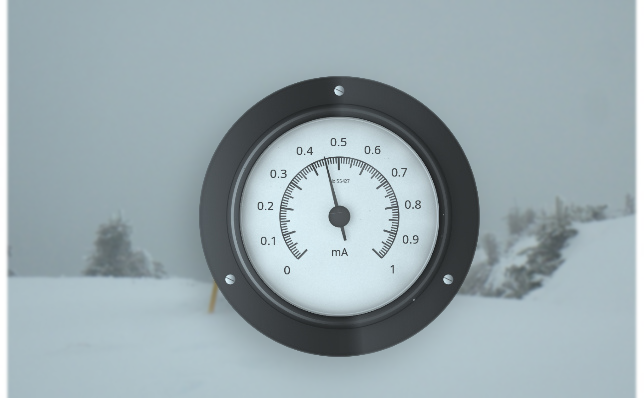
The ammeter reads {"value": 0.45, "unit": "mA"}
